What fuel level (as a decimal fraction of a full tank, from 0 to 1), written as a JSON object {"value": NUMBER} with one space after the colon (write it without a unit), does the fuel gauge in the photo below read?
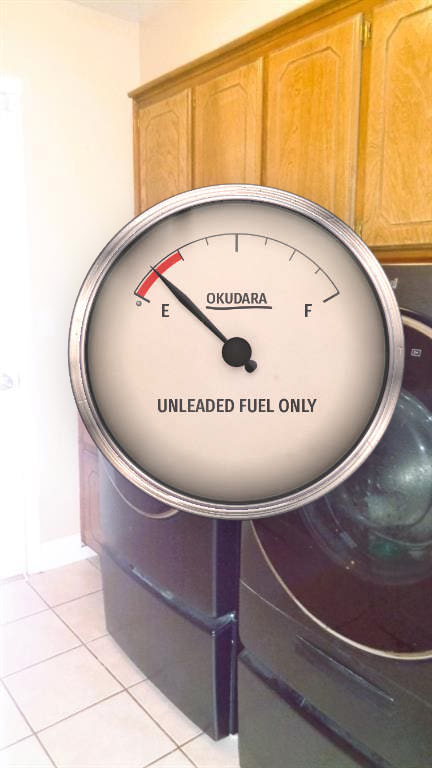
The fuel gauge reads {"value": 0.125}
